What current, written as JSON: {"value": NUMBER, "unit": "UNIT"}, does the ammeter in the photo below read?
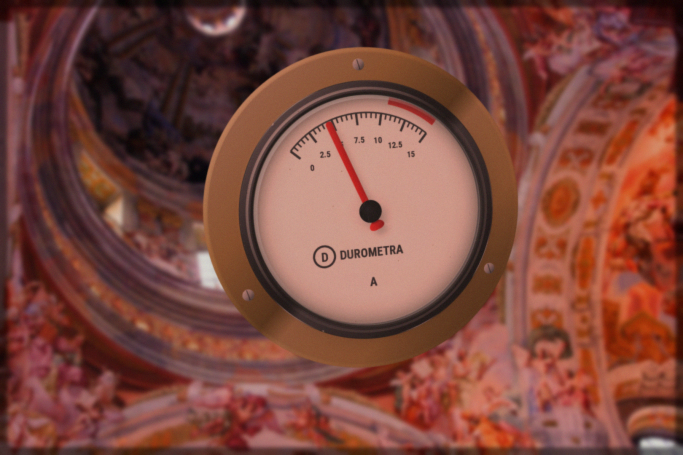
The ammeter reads {"value": 4.5, "unit": "A"}
